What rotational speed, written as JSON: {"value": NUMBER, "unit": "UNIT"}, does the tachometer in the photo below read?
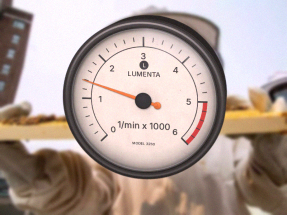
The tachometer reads {"value": 1400, "unit": "rpm"}
